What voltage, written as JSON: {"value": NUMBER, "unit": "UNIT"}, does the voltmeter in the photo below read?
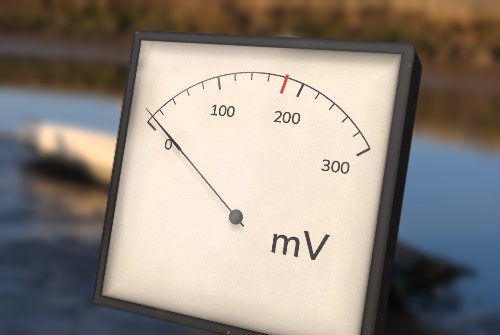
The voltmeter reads {"value": 10, "unit": "mV"}
